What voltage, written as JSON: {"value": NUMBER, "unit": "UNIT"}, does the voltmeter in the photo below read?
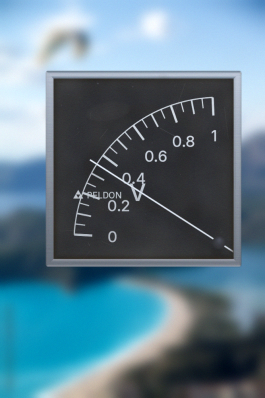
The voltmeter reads {"value": 0.35, "unit": "V"}
